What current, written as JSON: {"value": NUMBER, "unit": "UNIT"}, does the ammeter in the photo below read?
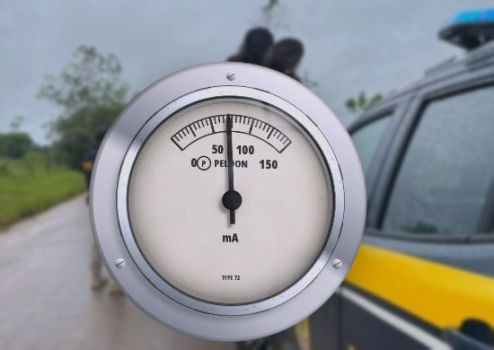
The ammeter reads {"value": 70, "unit": "mA"}
